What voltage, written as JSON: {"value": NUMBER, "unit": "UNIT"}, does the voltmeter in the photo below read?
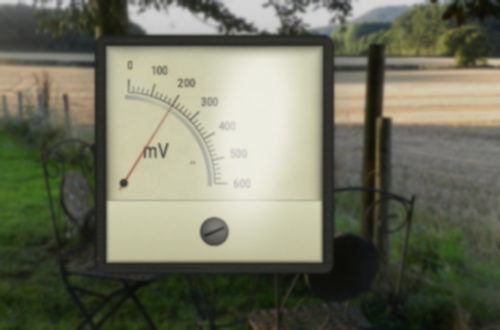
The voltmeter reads {"value": 200, "unit": "mV"}
